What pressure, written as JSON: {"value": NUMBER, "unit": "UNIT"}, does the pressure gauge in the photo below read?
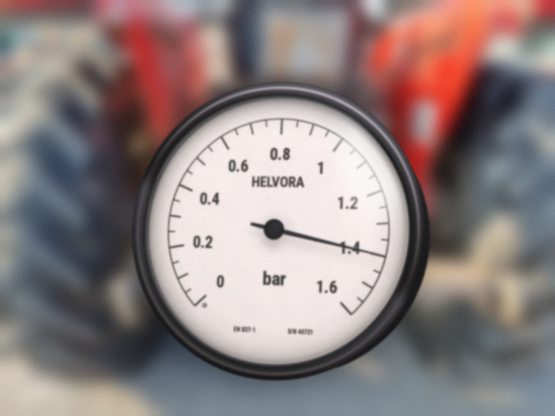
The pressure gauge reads {"value": 1.4, "unit": "bar"}
